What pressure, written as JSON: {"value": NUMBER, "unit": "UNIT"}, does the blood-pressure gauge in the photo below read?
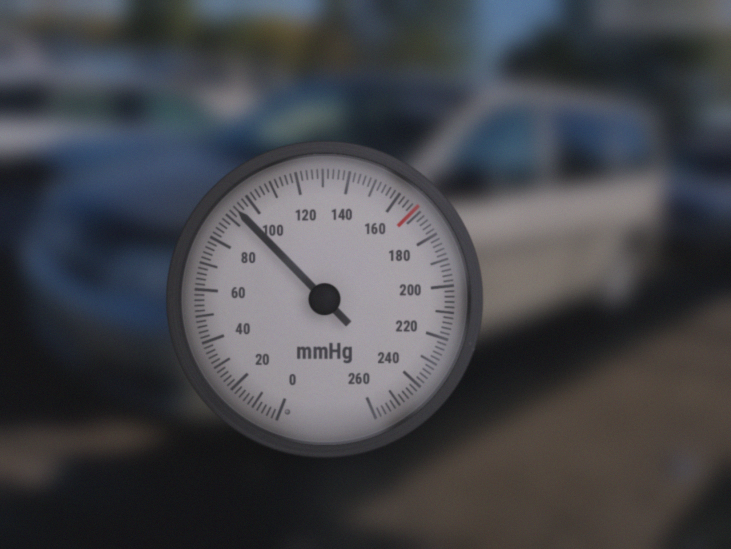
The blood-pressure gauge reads {"value": 94, "unit": "mmHg"}
